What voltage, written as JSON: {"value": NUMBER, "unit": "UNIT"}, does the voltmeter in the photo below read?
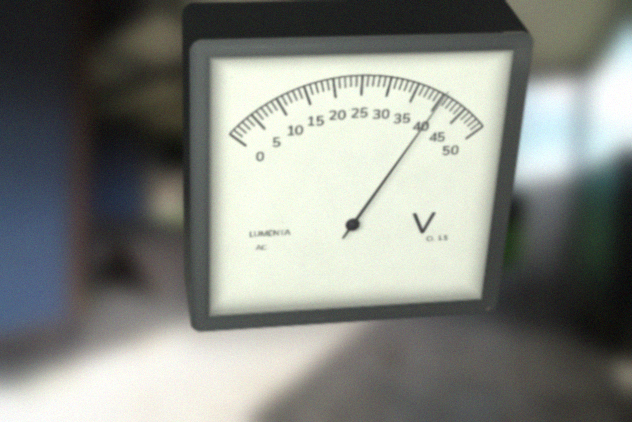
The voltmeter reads {"value": 40, "unit": "V"}
